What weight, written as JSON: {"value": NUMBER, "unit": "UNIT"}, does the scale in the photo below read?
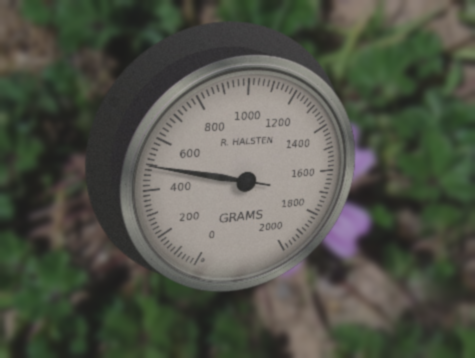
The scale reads {"value": 500, "unit": "g"}
